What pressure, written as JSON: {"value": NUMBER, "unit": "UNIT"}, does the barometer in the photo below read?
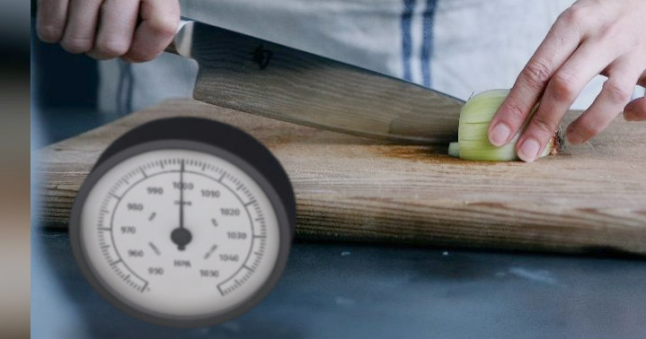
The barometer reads {"value": 1000, "unit": "hPa"}
